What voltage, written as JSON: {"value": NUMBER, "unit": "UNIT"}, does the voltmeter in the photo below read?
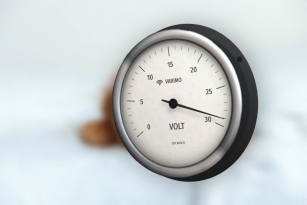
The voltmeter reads {"value": 29, "unit": "V"}
